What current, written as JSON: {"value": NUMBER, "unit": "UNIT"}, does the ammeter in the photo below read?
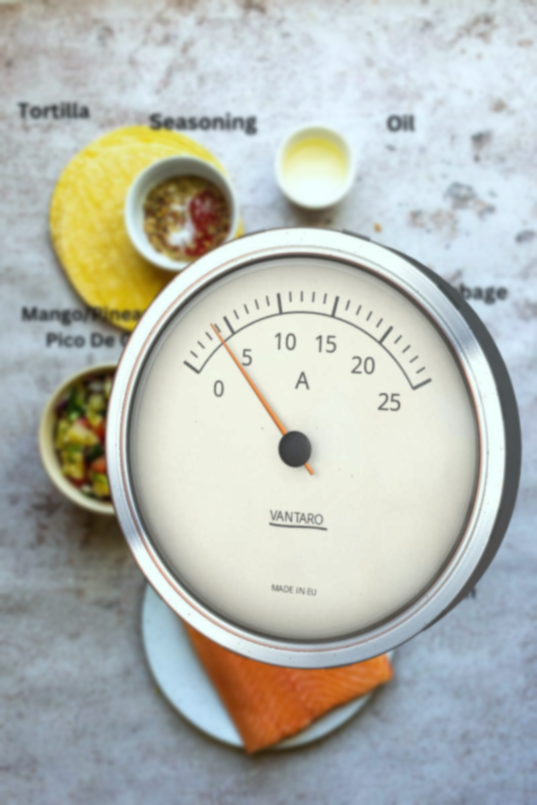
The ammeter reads {"value": 4, "unit": "A"}
